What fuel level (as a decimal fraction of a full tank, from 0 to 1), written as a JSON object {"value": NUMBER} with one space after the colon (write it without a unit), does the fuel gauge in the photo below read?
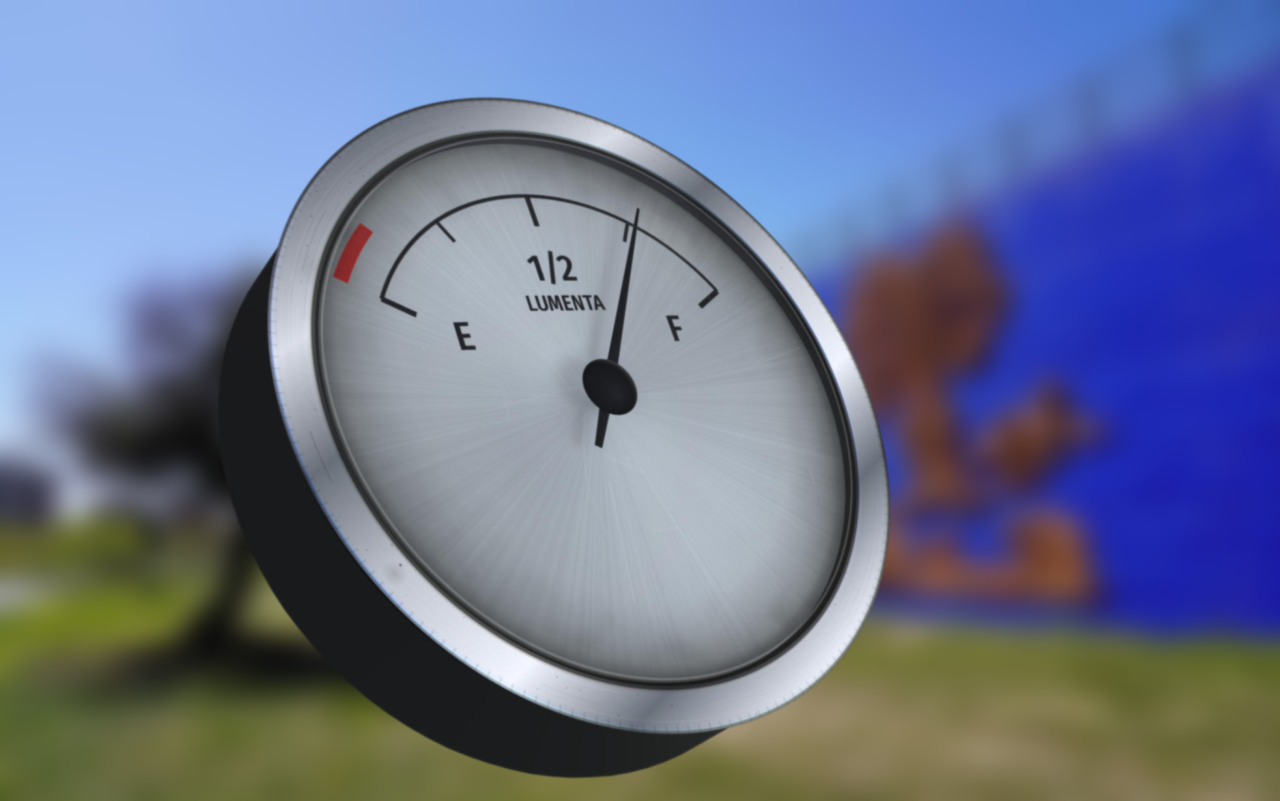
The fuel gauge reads {"value": 0.75}
